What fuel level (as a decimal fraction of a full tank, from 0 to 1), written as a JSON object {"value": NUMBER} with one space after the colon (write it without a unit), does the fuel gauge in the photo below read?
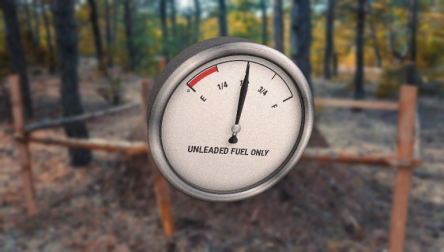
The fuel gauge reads {"value": 0.5}
